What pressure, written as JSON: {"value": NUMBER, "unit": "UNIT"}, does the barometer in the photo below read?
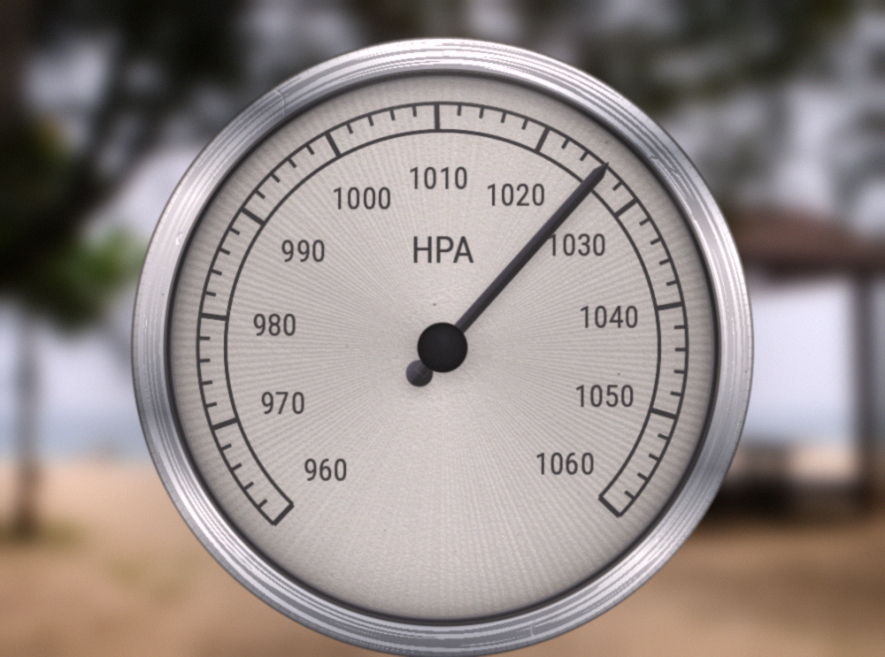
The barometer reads {"value": 1026, "unit": "hPa"}
